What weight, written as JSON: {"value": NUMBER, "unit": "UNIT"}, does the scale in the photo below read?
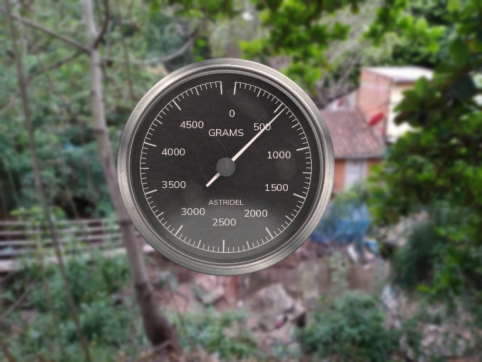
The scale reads {"value": 550, "unit": "g"}
